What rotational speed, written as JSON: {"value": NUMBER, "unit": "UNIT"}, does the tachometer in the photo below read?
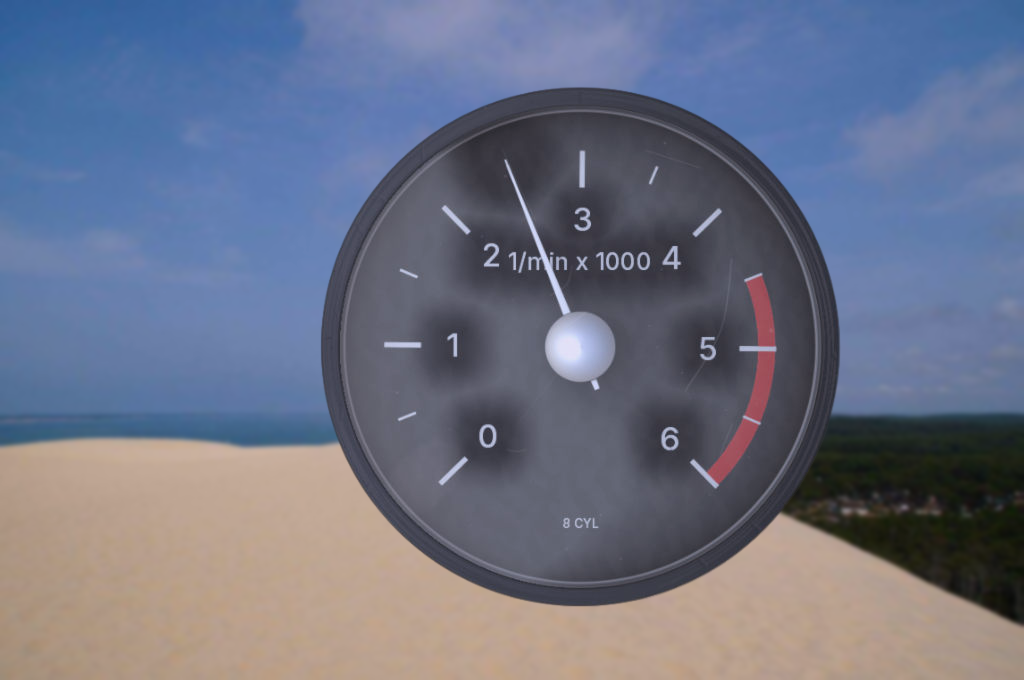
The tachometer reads {"value": 2500, "unit": "rpm"}
